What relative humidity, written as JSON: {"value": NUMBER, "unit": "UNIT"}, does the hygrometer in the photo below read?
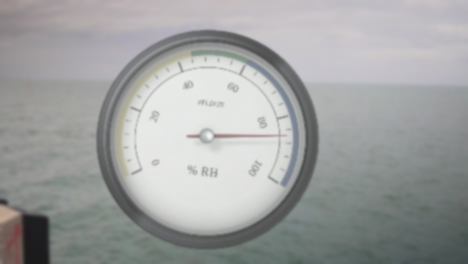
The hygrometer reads {"value": 86, "unit": "%"}
